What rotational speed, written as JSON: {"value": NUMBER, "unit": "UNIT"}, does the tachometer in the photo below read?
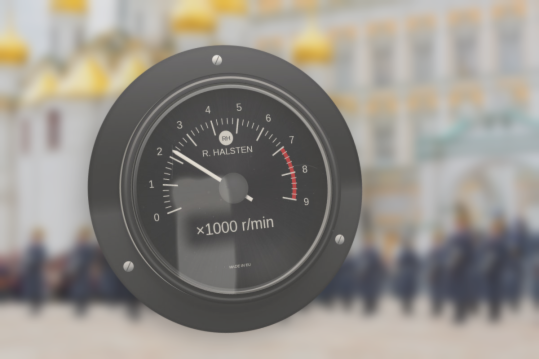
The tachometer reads {"value": 2200, "unit": "rpm"}
